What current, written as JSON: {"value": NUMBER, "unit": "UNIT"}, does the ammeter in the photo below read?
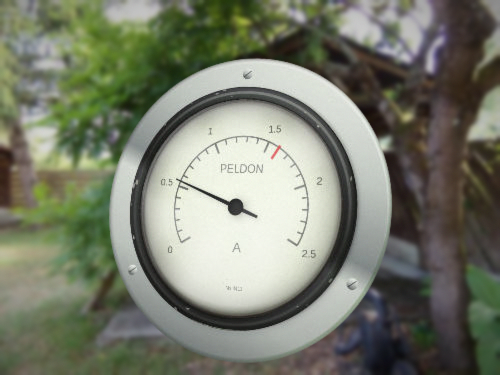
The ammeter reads {"value": 0.55, "unit": "A"}
